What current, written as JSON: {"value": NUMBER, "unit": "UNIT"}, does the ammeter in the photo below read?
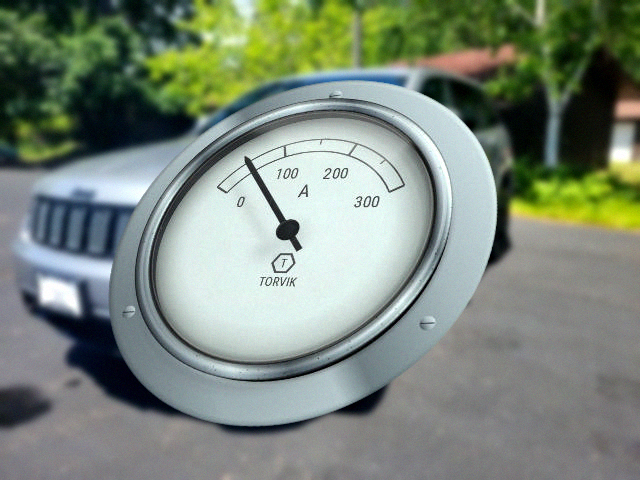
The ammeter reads {"value": 50, "unit": "A"}
